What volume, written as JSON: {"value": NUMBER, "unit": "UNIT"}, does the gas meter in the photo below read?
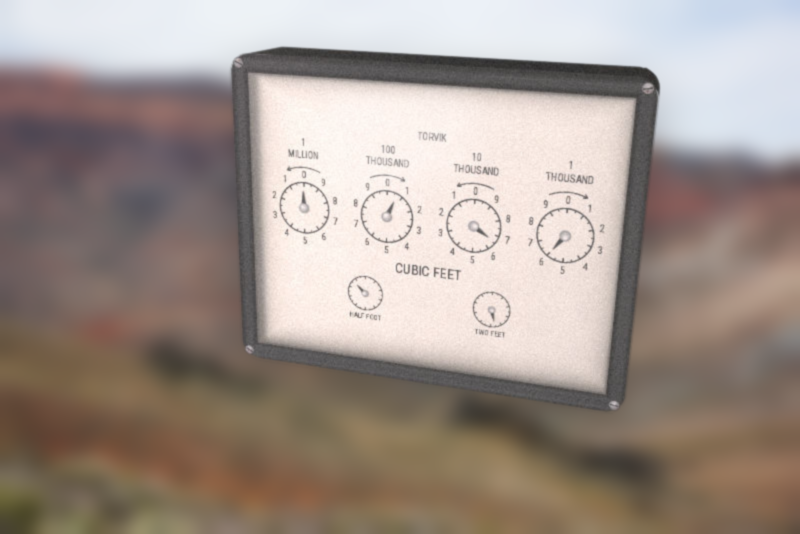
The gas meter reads {"value": 6600, "unit": "ft³"}
